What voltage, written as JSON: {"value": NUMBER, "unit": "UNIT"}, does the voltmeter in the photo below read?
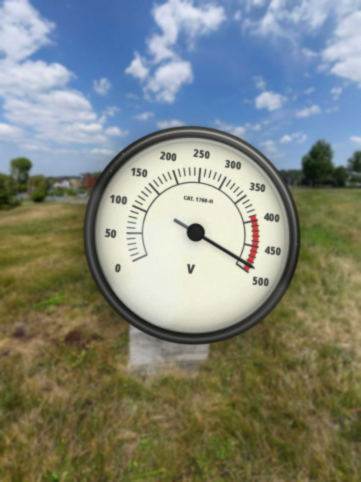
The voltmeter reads {"value": 490, "unit": "V"}
